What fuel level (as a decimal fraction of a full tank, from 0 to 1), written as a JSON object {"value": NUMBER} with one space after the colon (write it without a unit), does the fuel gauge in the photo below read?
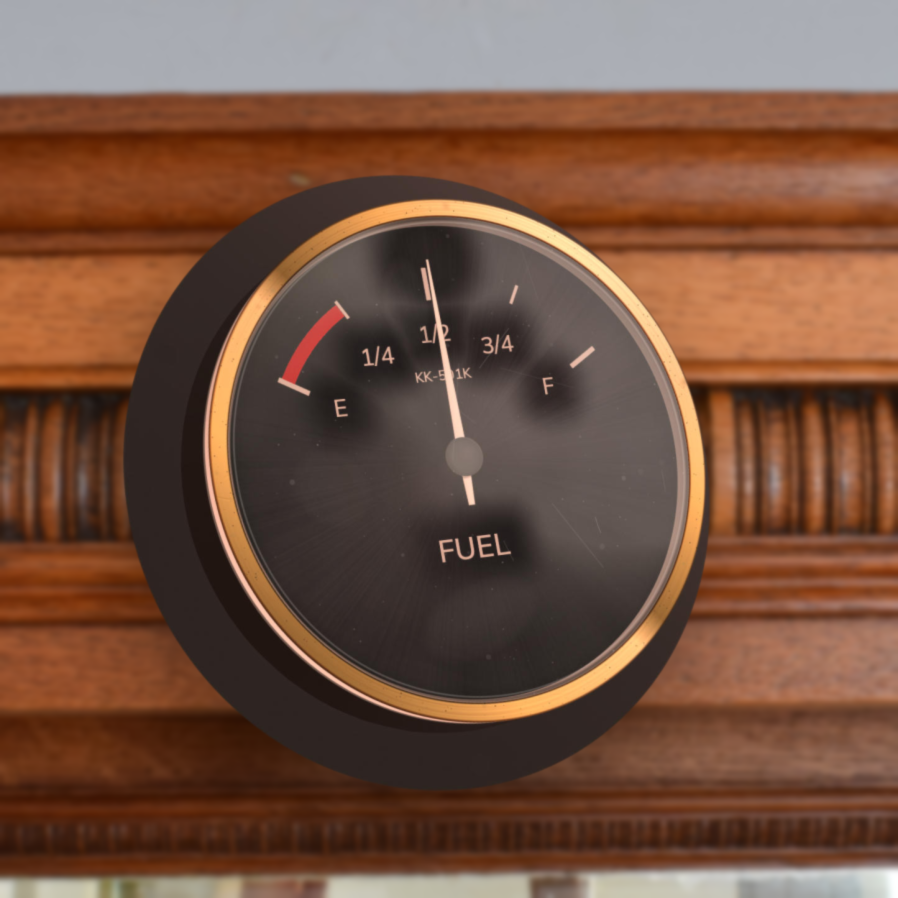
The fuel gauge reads {"value": 0.5}
